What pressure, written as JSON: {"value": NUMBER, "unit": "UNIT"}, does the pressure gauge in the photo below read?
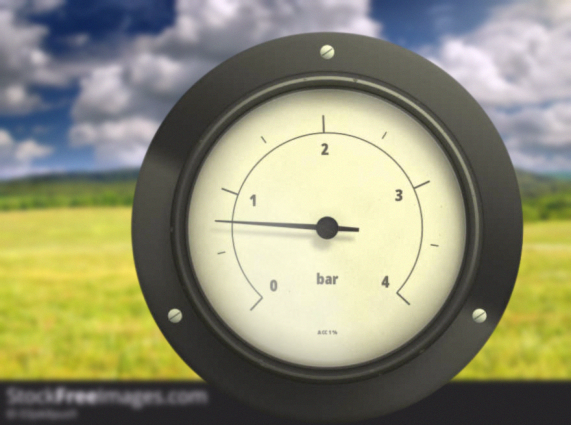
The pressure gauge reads {"value": 0.75, "unit": "bar"}
